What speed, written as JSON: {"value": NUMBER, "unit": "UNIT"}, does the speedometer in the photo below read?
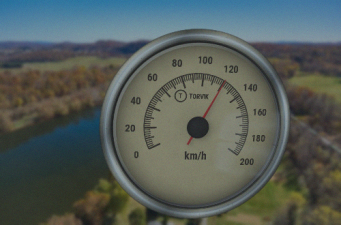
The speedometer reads {"value": 120, "unit": "km/h"}
